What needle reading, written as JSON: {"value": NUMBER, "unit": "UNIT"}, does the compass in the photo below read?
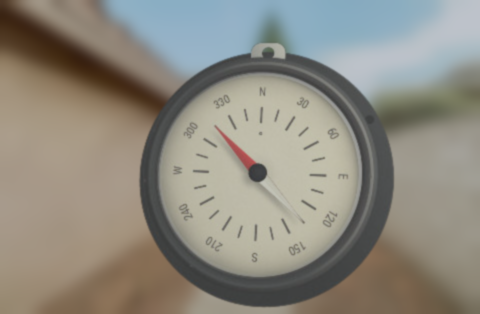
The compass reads {"value": 315, "unit": "°"}
